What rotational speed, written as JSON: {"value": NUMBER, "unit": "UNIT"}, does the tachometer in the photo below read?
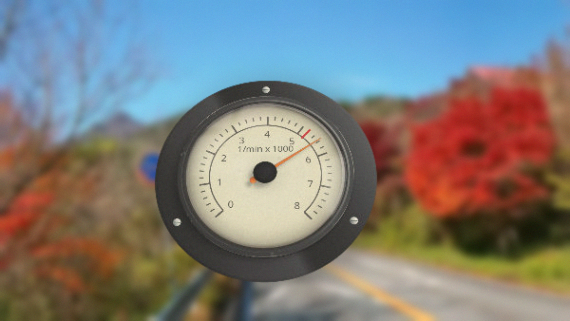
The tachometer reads {"value": 5600, "unit": "rpm"}
